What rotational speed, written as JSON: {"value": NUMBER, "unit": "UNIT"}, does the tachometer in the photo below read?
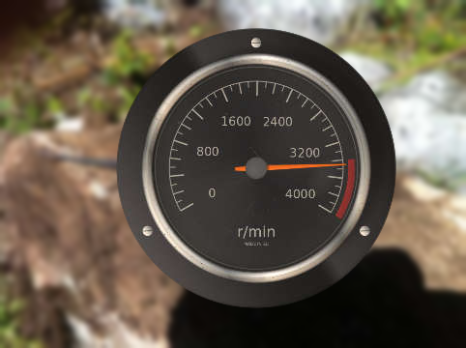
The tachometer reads {"value": 3450, "unit": "rpm"}
